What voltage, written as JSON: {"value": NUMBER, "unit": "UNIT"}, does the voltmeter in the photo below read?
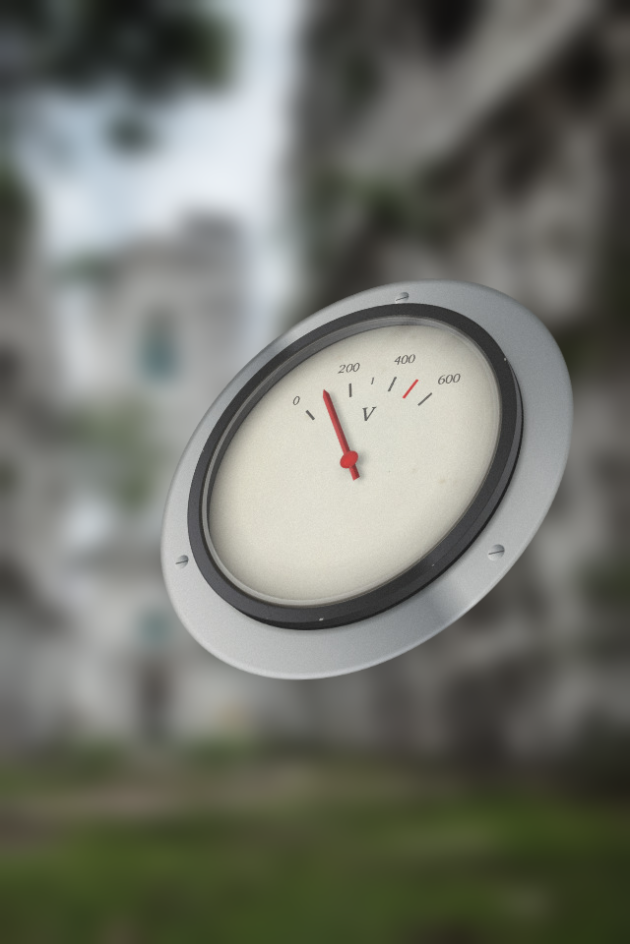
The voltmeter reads {"value": 100, "unit": "V"}
